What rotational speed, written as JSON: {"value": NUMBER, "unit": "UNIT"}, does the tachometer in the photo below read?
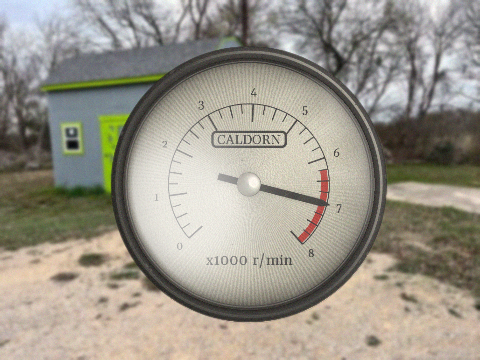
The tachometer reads {"value": 7000, "unit": "rpm"}
